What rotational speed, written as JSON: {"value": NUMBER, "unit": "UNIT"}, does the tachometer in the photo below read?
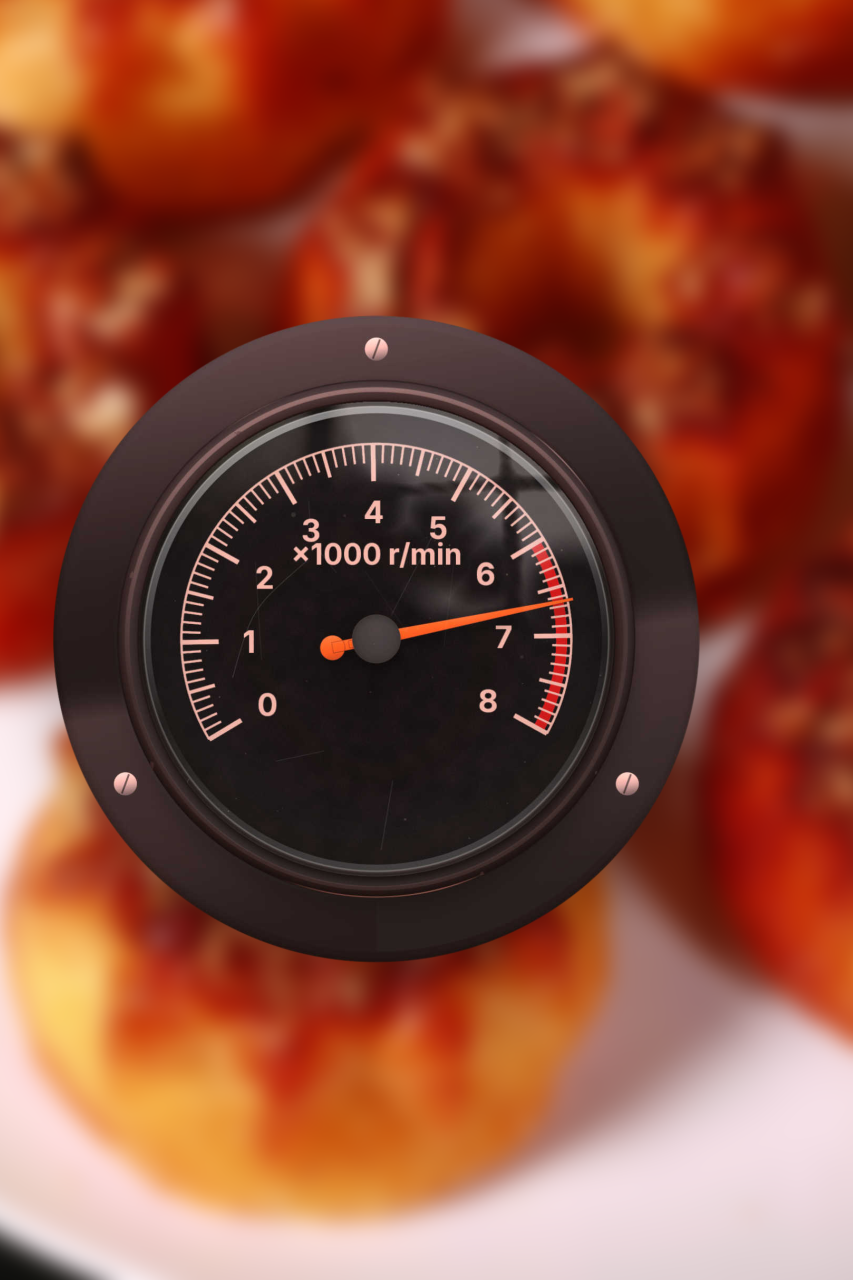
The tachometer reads {"value": 6650, "unit": "rpm"}
